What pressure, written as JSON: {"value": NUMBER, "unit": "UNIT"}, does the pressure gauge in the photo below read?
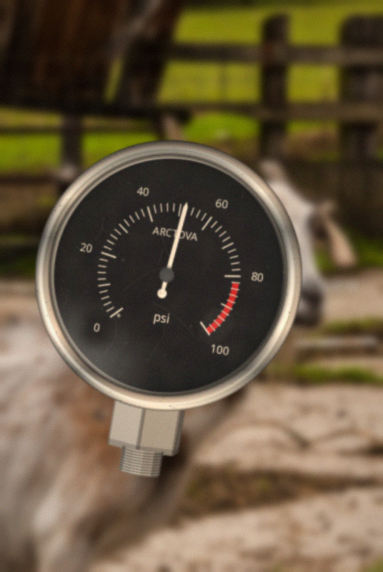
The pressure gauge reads {"value": 52, "unit": "psi"}
